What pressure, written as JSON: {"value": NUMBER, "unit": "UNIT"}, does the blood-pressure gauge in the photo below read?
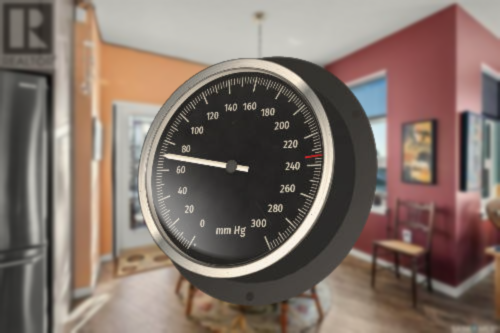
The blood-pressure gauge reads {"value": 70, "unit": "mmHg"}
